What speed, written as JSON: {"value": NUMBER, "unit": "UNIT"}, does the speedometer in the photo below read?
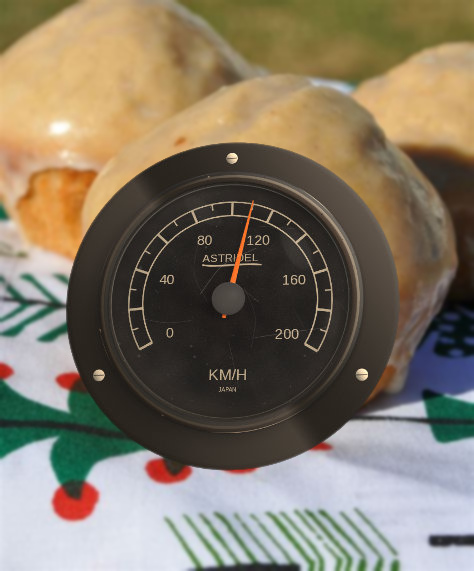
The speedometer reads {"value": 110, "unit": "km/h"}
